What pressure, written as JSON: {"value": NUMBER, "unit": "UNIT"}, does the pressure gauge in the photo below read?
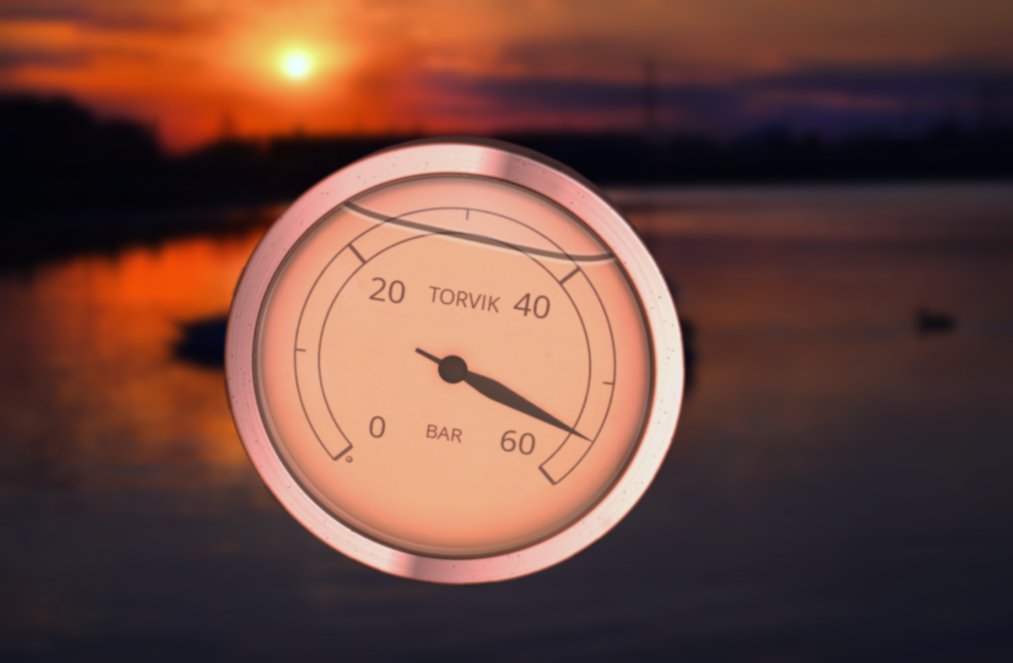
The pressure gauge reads {"value": 55, "unit": "bar"}
